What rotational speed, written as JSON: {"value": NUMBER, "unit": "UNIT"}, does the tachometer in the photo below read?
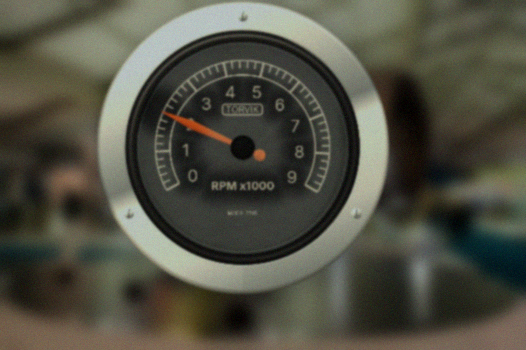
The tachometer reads {"value": 2000, "unit": "rpm"}
